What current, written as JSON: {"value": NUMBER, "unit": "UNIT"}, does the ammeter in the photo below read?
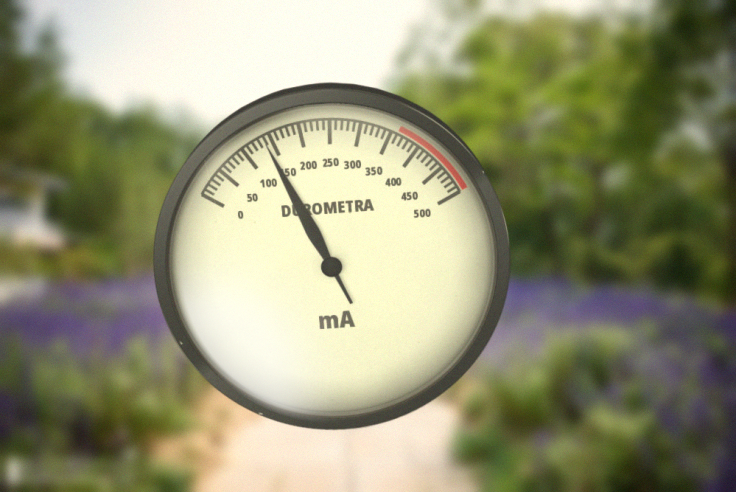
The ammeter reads {"value": 140, "unit": "mA"}
